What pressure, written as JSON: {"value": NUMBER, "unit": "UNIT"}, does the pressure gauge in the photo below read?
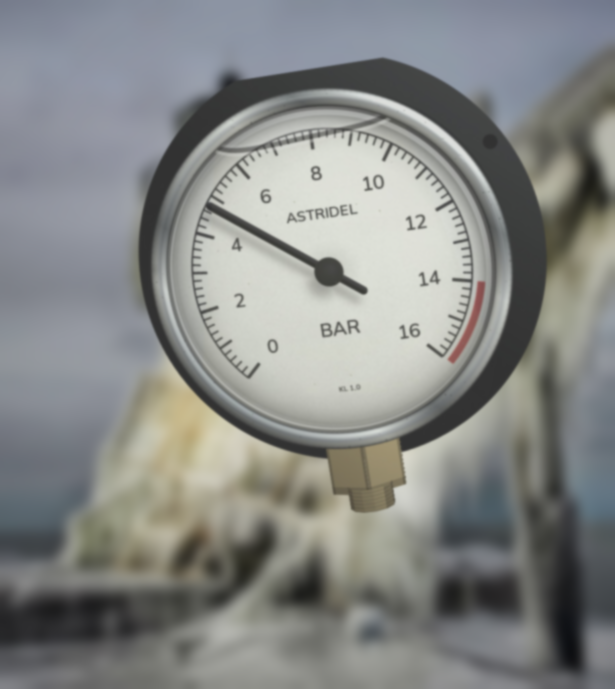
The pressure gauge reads {"value": 4.8, "unit": "bar"}
